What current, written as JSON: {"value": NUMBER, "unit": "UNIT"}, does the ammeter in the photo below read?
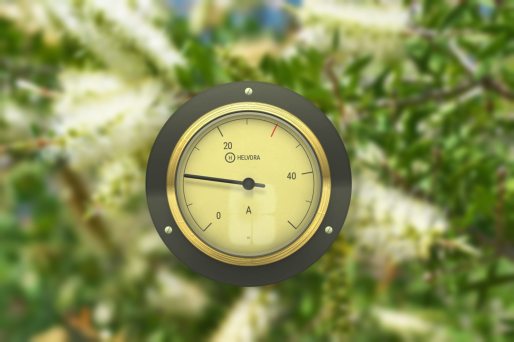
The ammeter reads {"value": 10, "unit": "A"}
